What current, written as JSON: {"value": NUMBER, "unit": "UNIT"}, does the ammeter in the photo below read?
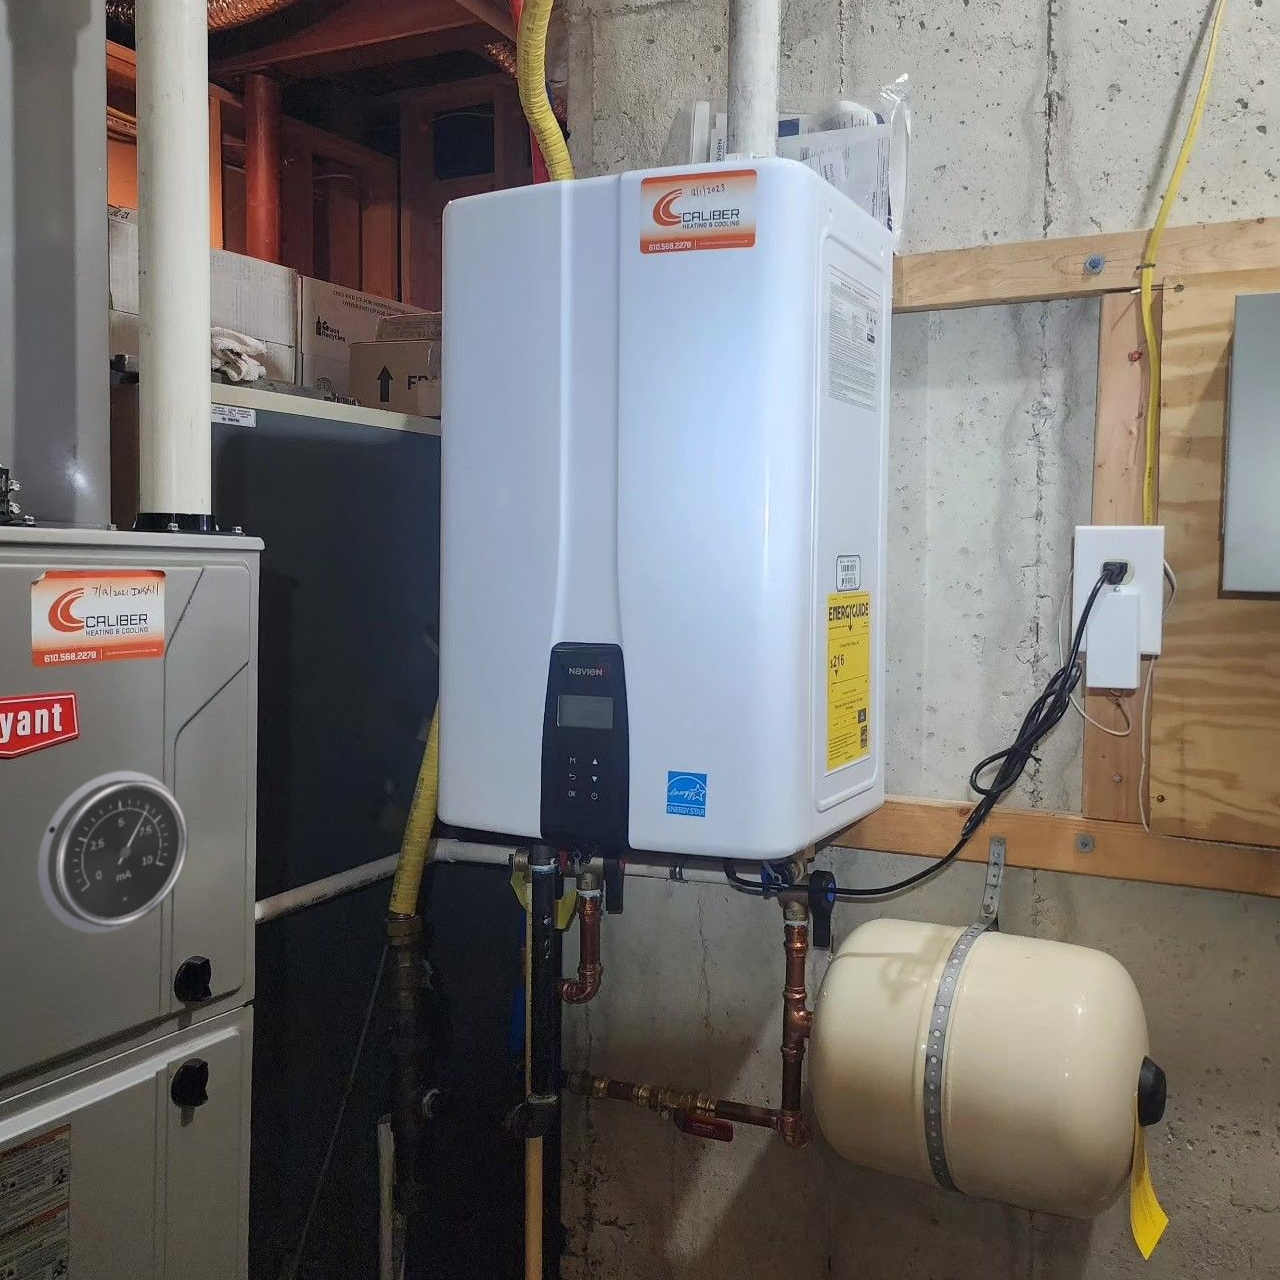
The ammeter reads {"value": 6.5, "unit": "mA"}
